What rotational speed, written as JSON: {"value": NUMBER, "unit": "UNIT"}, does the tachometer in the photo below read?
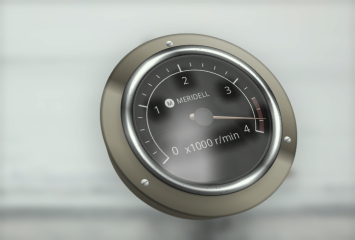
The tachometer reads {"value": 3800, "unit": "rpm"}
